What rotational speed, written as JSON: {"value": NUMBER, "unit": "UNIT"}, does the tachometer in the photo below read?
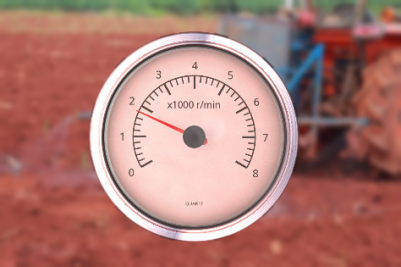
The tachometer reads {"value": 1800, "unit": "rpm"}
